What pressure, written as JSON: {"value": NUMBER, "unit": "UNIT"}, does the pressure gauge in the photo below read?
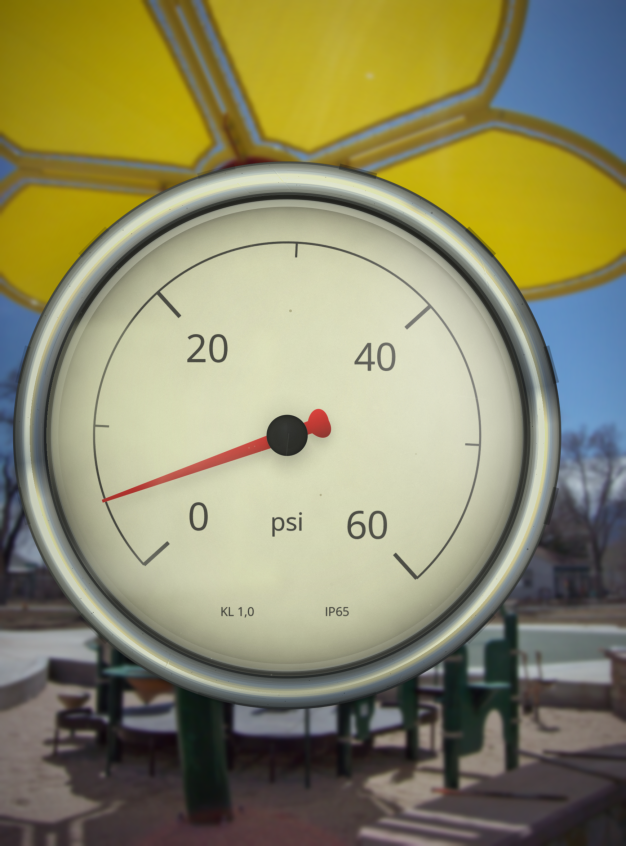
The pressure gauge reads {"value": 5, "unit": "psi"}
